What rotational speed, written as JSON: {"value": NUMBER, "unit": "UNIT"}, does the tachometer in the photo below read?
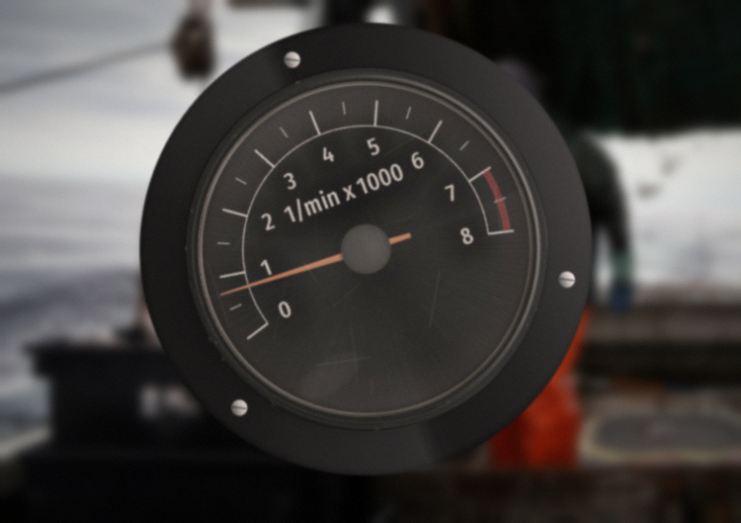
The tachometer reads {"value": 750, "unit": "rpm"}
